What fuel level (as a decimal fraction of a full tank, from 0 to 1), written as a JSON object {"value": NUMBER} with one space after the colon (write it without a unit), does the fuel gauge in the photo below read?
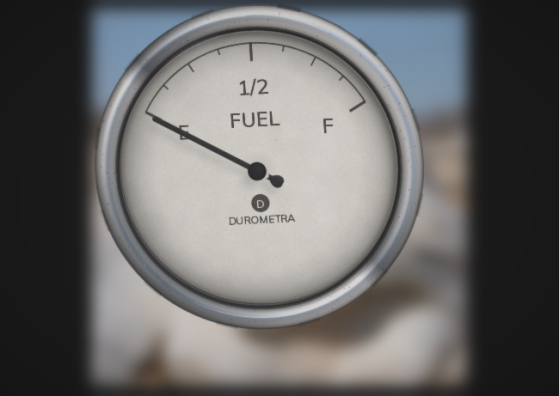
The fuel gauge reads {"value": 0}
